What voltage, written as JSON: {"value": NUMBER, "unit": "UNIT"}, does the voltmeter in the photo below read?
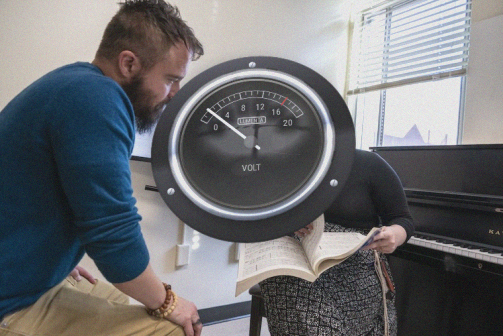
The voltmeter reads {"value": 2, "unit": "V"}
